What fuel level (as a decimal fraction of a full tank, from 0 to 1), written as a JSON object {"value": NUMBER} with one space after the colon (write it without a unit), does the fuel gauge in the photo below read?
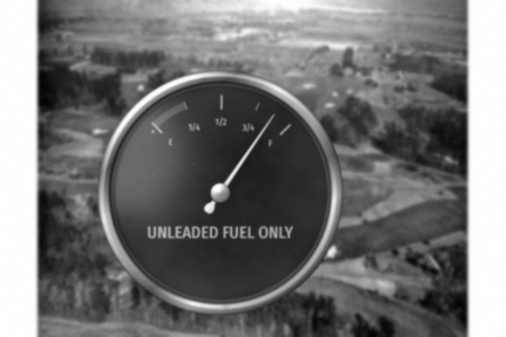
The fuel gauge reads {"value": 0.875}
